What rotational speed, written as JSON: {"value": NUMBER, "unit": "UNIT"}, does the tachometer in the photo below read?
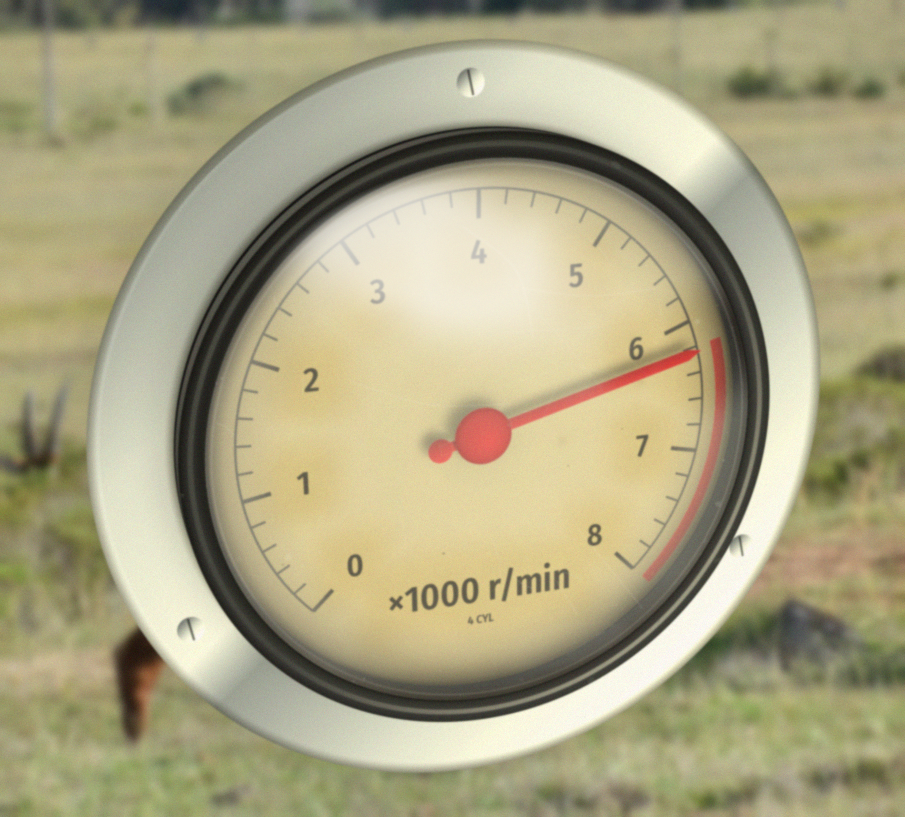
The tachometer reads {"value": 6200, "unit": "rpm"}
